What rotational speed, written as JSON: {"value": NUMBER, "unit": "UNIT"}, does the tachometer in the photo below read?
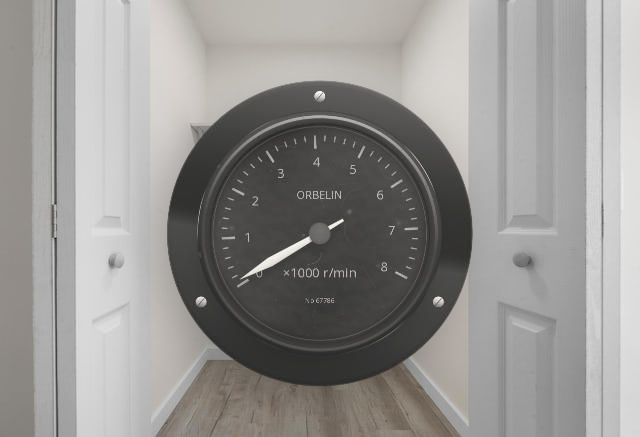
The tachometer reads {"value": 100, "unit": "rpm"}
